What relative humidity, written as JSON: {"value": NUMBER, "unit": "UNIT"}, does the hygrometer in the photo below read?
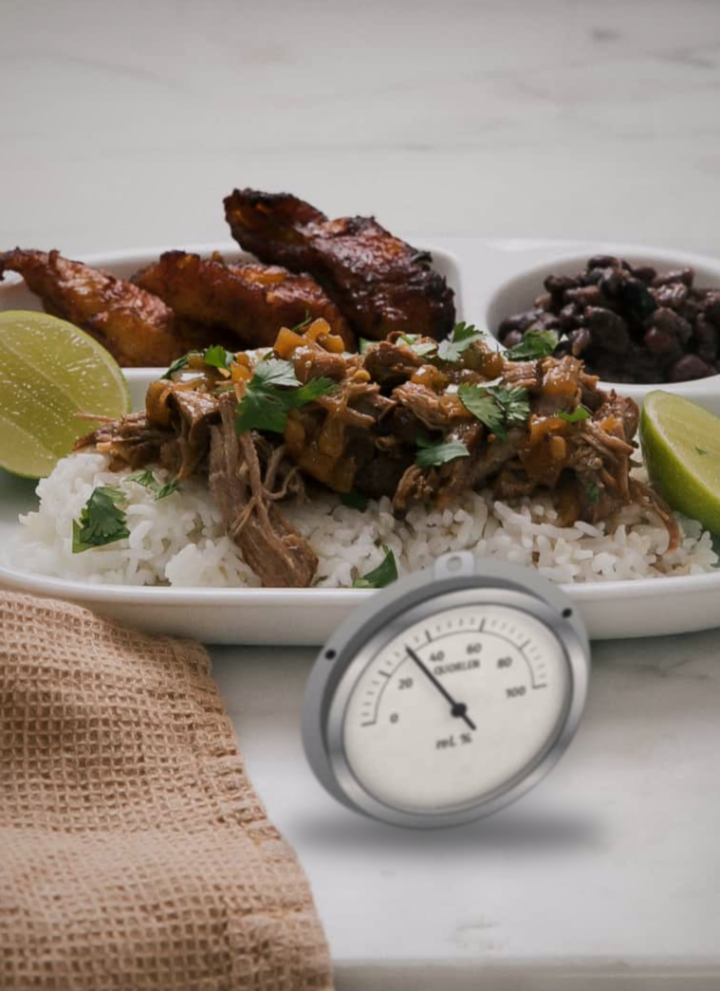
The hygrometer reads {"value": 32, "unit": "%"}
